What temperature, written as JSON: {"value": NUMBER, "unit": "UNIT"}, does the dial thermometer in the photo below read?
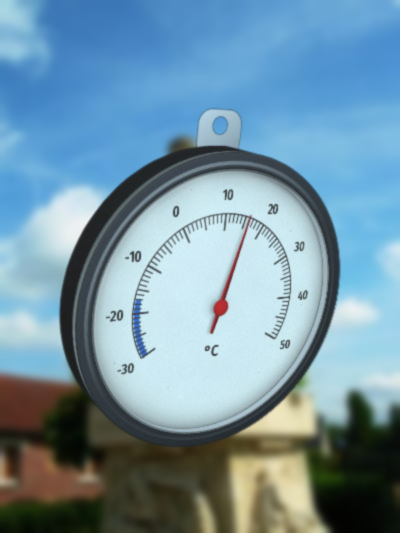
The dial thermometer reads {"value": 15, "unit": "°C"}
